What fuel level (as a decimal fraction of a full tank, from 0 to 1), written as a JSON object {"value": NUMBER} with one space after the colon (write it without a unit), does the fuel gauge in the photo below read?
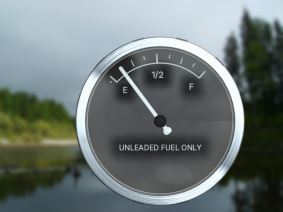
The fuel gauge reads {"value": 0.125}
